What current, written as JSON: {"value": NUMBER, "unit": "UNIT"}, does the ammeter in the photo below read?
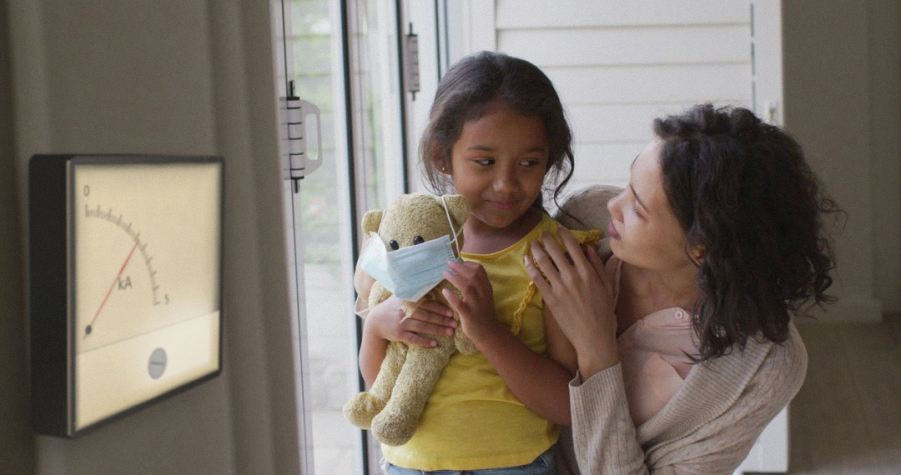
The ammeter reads {"value": 2.5, "unit": "kA"}
